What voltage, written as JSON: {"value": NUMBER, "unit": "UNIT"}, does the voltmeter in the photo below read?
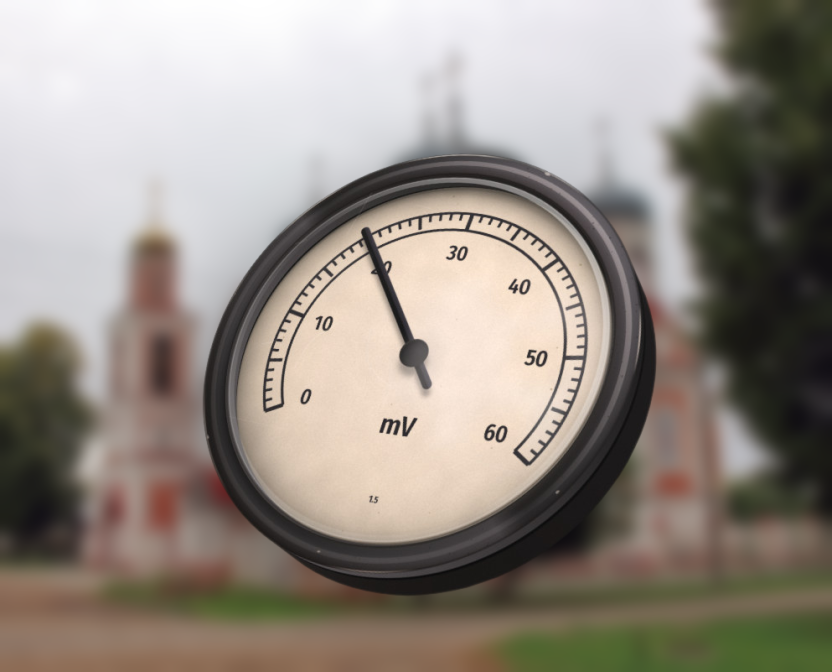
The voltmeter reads {"value": 20, "unit": "mV"}
